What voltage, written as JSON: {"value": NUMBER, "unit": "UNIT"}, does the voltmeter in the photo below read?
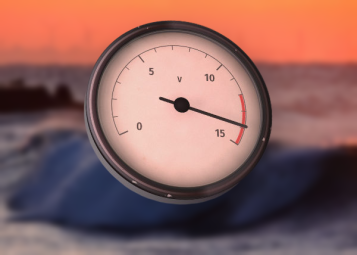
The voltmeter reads {"value": 14, "unit": "V"}
